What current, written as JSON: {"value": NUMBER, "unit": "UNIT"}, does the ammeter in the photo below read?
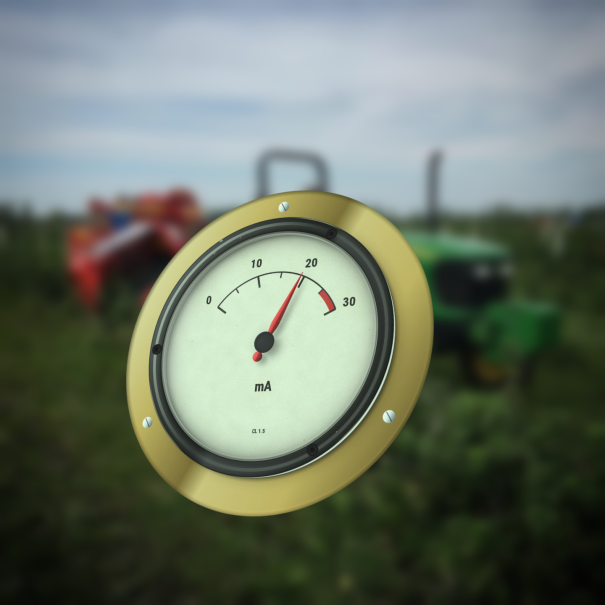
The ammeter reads {"value": 20, "unit": "mA"}
